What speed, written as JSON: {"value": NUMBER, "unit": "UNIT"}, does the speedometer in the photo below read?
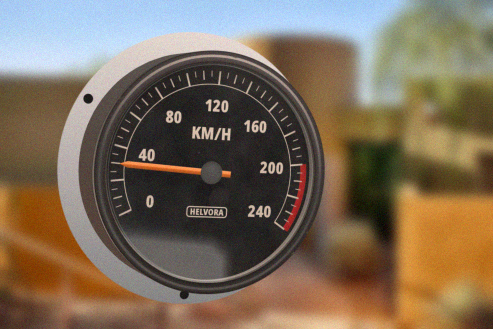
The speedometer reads {"value": 30, "unit": "km/h"}
